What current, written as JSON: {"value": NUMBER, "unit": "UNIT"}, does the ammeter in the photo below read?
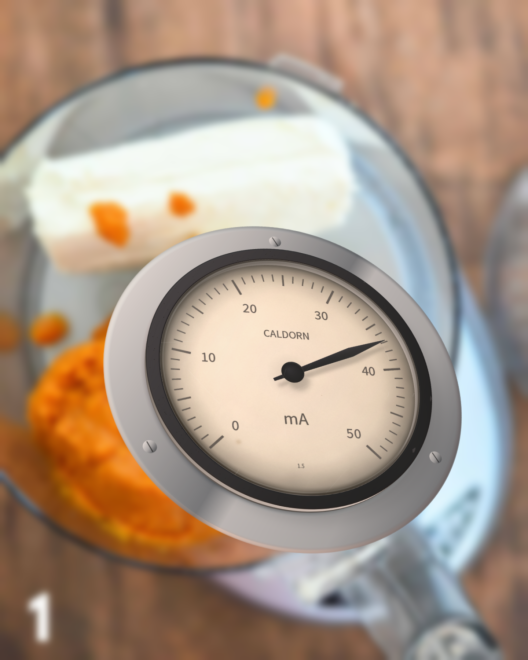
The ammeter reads {"value": 37, "unit": "mA"}
